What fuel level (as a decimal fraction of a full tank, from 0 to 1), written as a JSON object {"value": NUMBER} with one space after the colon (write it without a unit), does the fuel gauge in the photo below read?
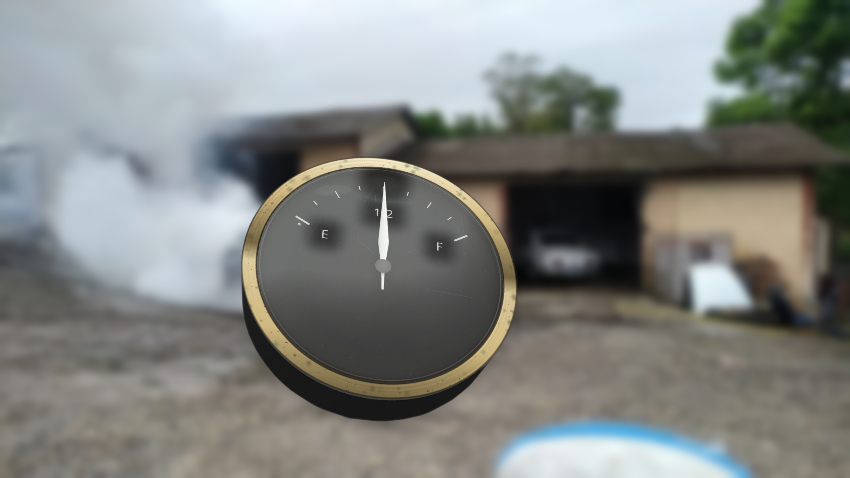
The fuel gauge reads {"value": 0.5}
